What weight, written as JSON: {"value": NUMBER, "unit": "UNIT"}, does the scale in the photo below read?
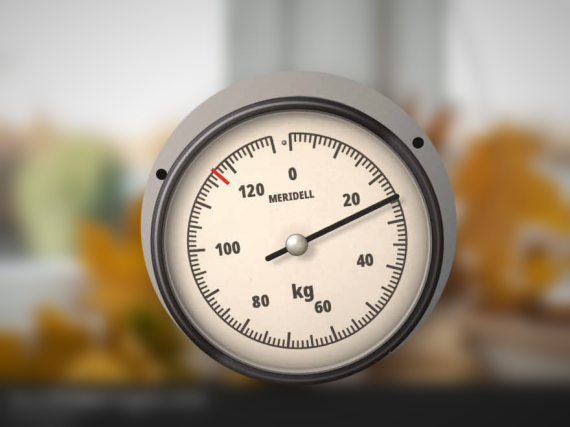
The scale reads {"value": 25, "unit": "kg"}
